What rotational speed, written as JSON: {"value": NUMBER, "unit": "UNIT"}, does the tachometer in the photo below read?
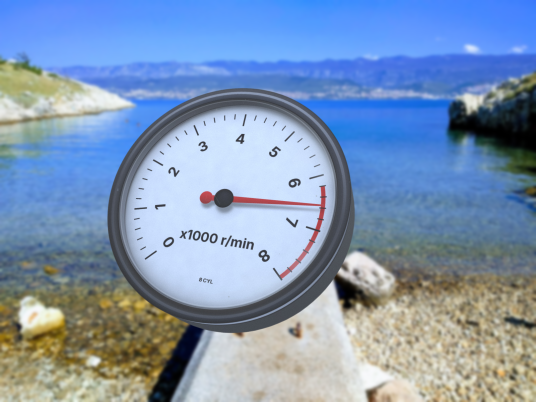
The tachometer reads {"value": 6600, "unit": "rpm"}
